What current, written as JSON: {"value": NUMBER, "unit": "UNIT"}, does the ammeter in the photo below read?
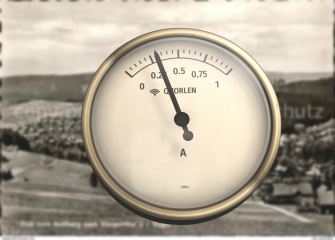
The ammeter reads {"value": 0.3, "unit": "A"}
